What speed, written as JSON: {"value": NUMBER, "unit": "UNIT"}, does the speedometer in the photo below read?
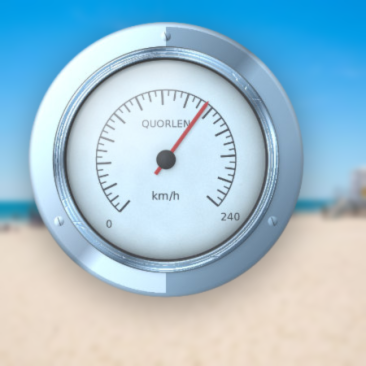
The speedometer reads {"value": 155, "unit": "km/h"}
